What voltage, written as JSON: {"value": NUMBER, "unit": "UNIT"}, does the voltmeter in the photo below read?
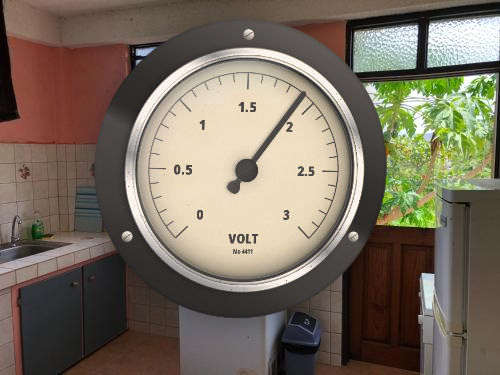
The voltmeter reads {"value": 1.9, "unit": "V"}
